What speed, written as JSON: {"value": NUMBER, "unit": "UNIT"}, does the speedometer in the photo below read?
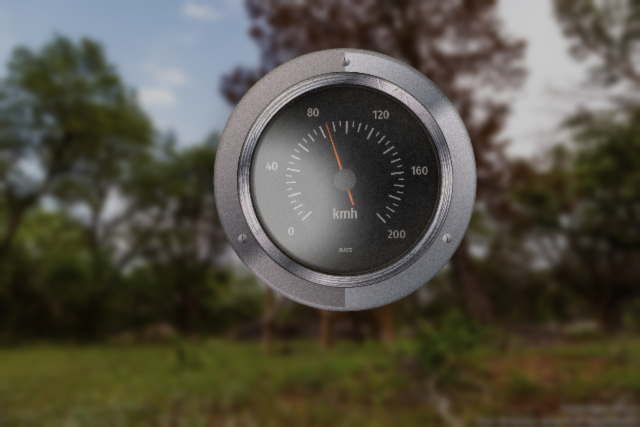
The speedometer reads {"value": 85, "unit": "km/h"}
